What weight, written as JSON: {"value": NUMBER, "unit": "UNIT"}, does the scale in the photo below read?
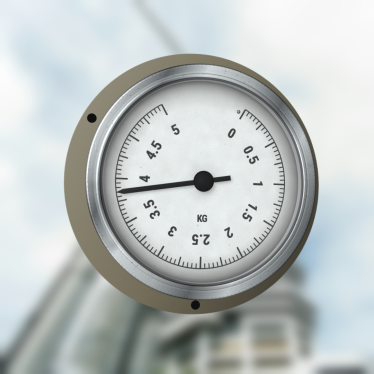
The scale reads {"value": 3.85, "unit": "kg"}
